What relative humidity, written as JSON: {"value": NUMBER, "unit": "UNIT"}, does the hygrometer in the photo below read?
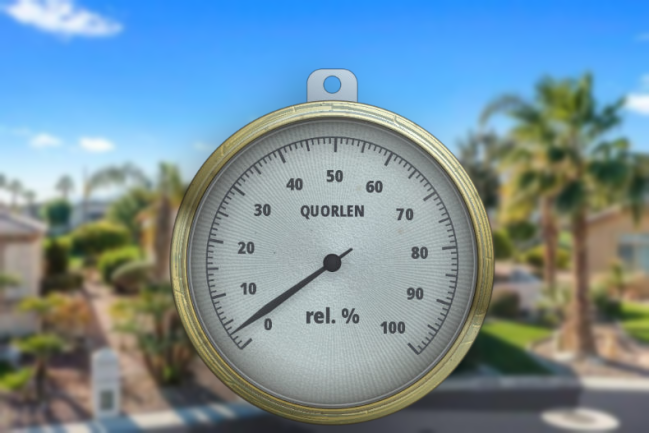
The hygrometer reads {"value": 3, "unit": "%"}
